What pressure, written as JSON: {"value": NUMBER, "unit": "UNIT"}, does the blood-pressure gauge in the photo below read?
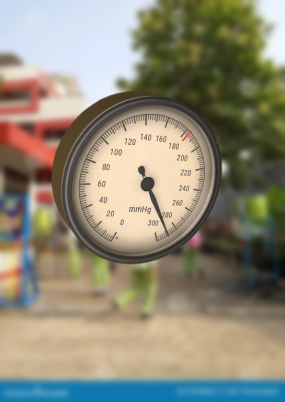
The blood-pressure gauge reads {"value": 290, "unit": "mmHg"}
